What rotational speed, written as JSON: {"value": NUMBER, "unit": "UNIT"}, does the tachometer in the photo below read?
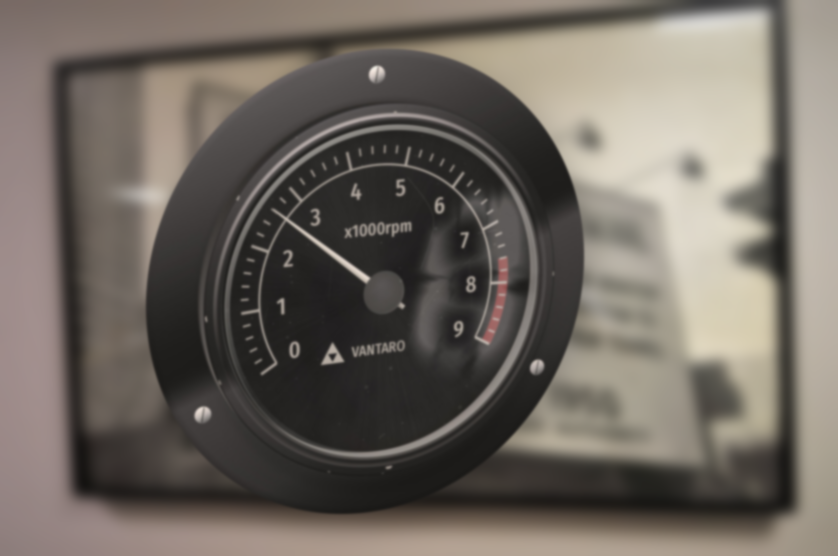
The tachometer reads {"value": 2600, "unit": "rpm"}
